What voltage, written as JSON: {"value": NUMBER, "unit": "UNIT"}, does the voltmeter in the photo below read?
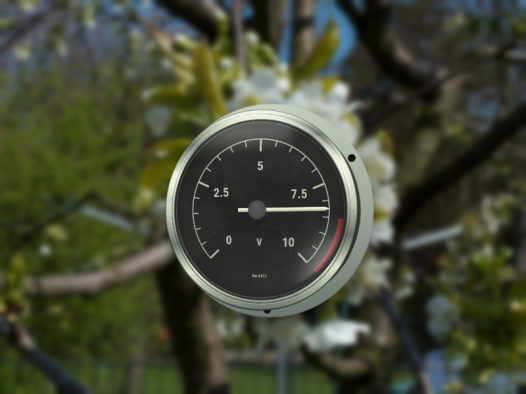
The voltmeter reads {"value": 8.25, "unit": "V"}
